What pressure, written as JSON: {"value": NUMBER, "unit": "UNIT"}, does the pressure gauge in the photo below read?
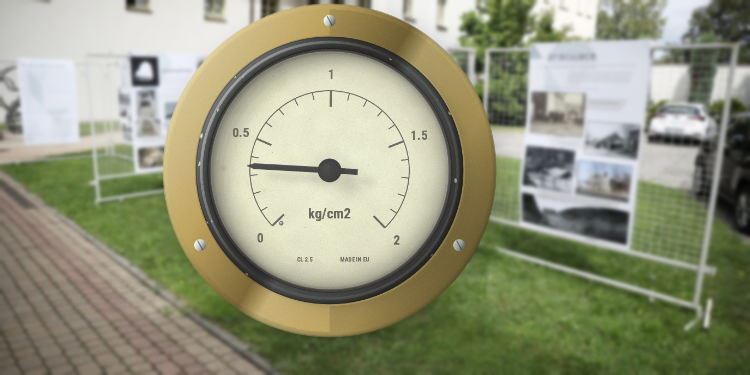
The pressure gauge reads {"value": 0.35, "unit": "kg/cm²"}
